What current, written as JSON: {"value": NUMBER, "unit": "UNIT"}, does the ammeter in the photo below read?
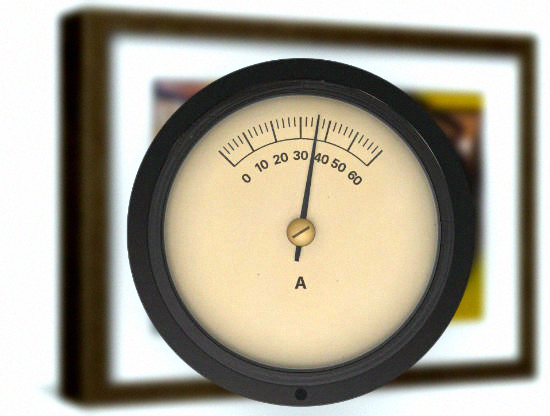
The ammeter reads {"value": 36, "unit": "A"}
